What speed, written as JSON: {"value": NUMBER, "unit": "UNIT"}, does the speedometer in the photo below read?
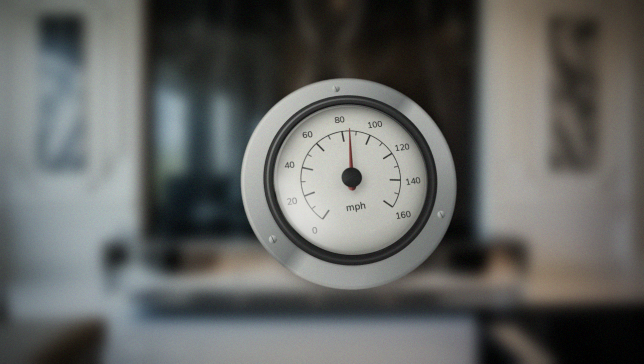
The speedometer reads {"value": 85, "unit": "mph"}
